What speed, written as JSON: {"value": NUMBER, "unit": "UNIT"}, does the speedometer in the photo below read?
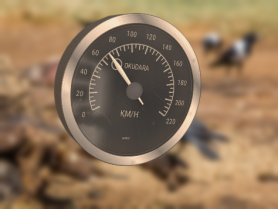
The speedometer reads {"value": 70, "unit": "km/h"}
